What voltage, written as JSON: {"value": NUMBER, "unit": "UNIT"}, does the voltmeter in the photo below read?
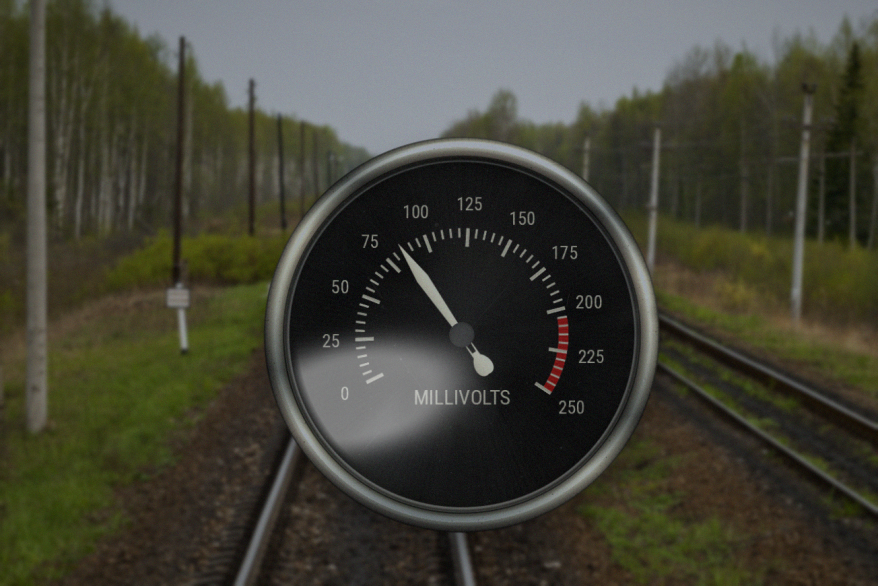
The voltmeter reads {"value": 85, "unit": "mV"}
